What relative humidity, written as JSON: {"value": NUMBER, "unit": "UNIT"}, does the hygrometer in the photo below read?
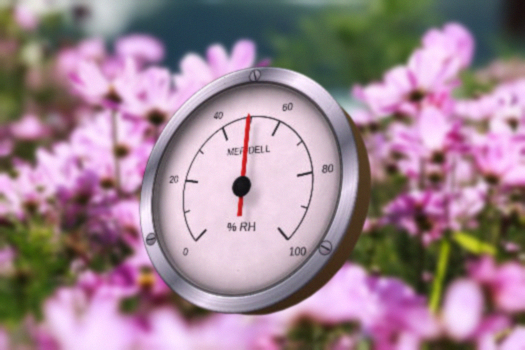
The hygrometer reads {"value": 50, "unit": "%"}
